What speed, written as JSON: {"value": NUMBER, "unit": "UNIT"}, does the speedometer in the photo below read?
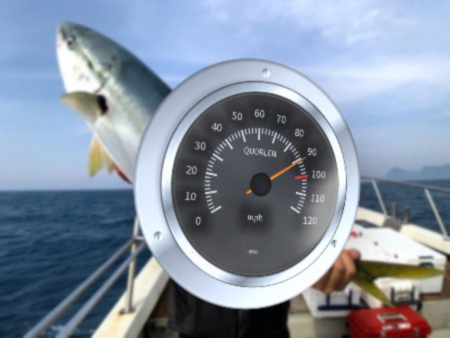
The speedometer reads {"value": 90, "unit": "mph"}
